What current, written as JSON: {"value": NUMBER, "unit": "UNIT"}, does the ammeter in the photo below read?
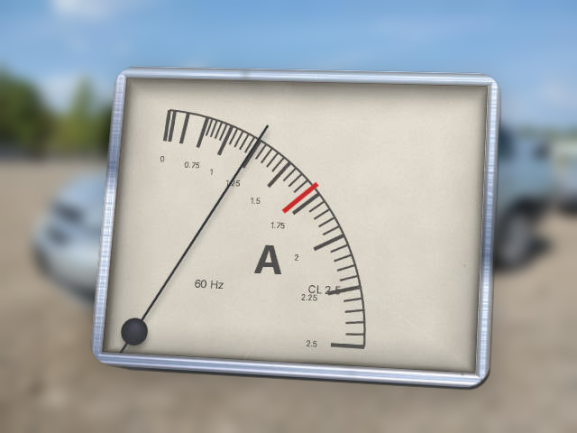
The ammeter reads {"value": 1.25, "unit": "A"}
